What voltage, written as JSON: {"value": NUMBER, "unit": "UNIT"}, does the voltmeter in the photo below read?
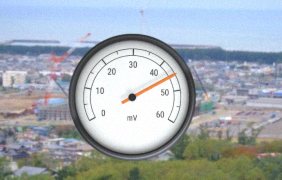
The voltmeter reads {"value": 45, "unit": "mV"}
